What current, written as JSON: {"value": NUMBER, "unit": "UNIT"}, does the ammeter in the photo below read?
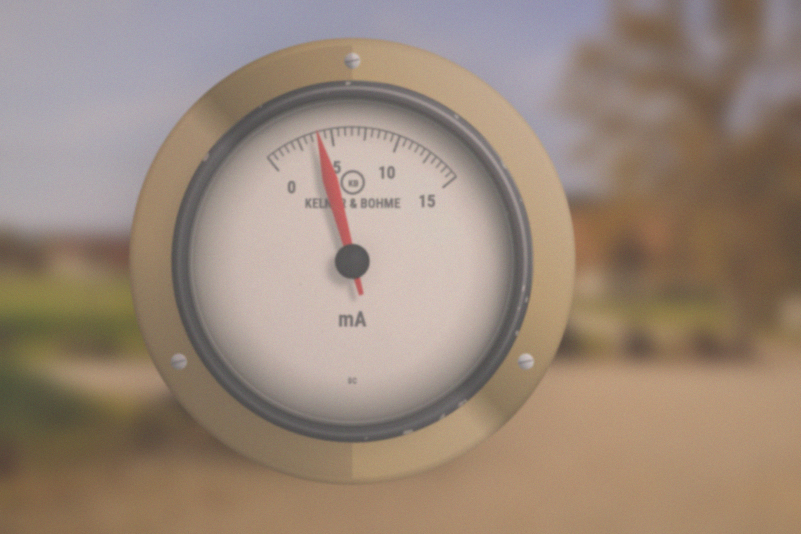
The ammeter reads {"value": 4, "unit": "mA"}
